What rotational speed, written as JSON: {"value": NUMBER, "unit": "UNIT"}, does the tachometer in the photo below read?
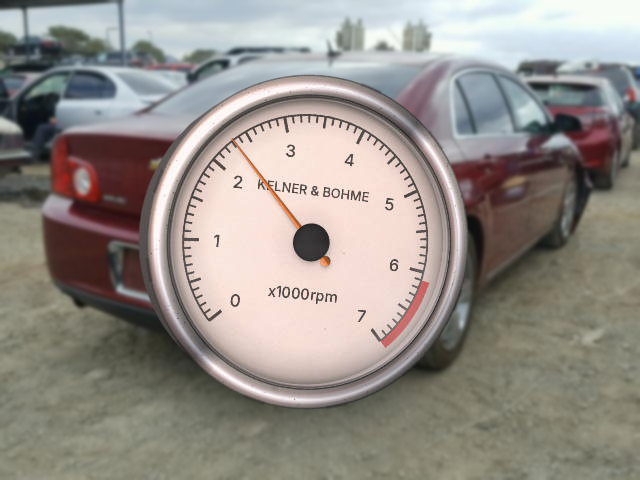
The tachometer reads {"value": 2300, "unit": "rpm"}
